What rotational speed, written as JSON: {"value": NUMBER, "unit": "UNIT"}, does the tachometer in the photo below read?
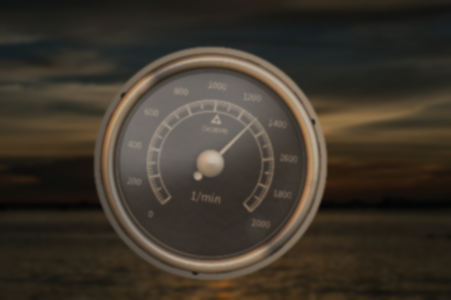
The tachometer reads {"value": 1300, "unit": "rpm"}
